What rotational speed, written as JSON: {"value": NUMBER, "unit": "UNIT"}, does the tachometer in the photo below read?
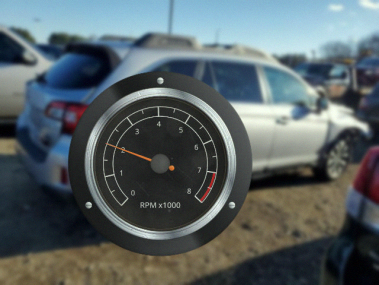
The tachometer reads {"value": 2000, "unit": "rpm"}
